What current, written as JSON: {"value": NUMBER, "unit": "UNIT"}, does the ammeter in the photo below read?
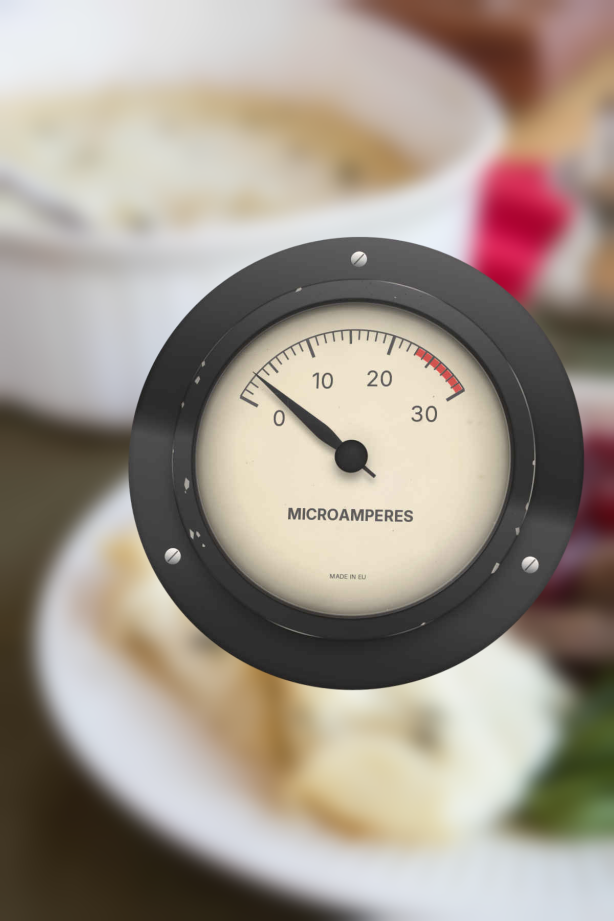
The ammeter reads {"value": 3, "unit": "µA"}
